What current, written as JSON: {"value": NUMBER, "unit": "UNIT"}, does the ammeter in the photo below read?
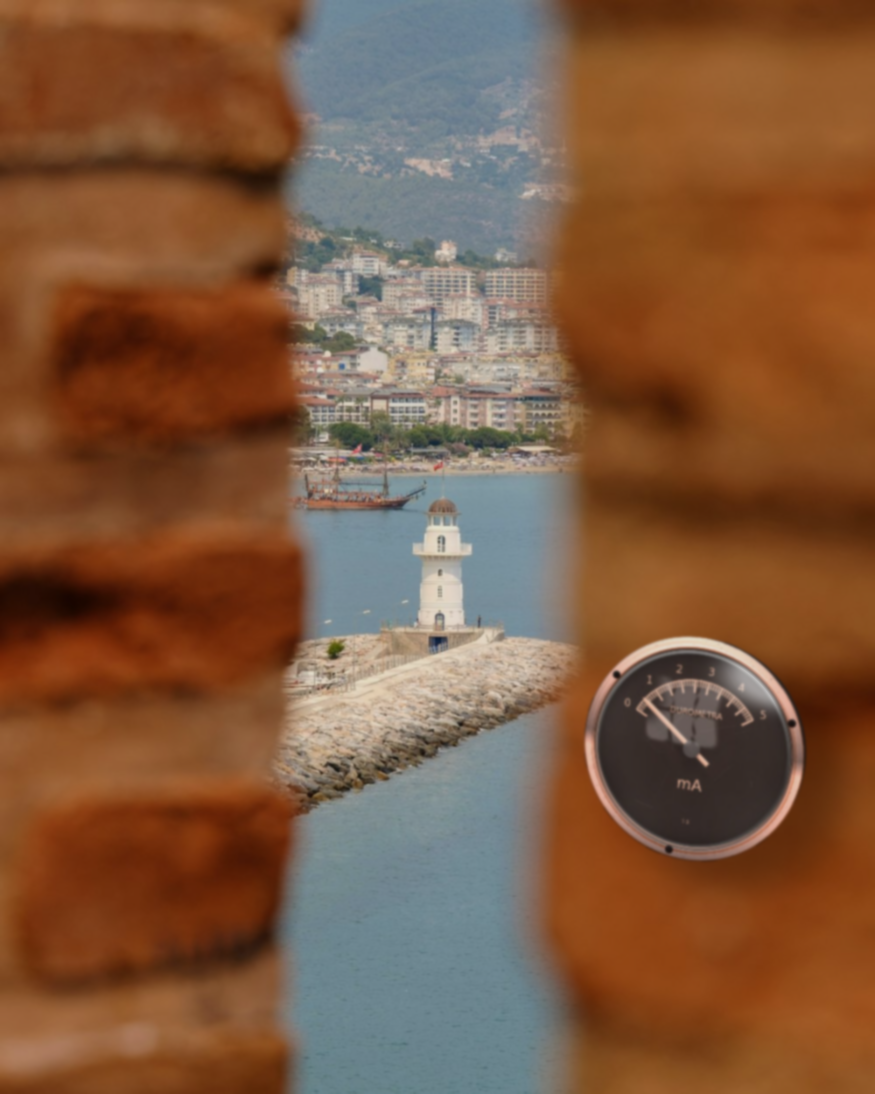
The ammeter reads {"value": 0.5, "unit": "mA"}
